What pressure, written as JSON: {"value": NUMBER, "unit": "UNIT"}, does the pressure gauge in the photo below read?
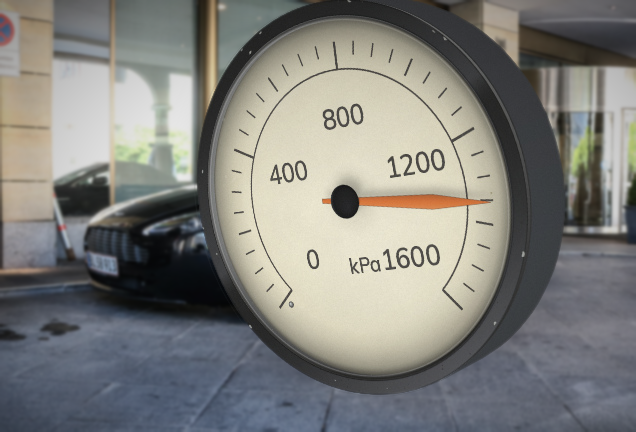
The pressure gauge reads {"value": 1350, "unit": "kPa"}
